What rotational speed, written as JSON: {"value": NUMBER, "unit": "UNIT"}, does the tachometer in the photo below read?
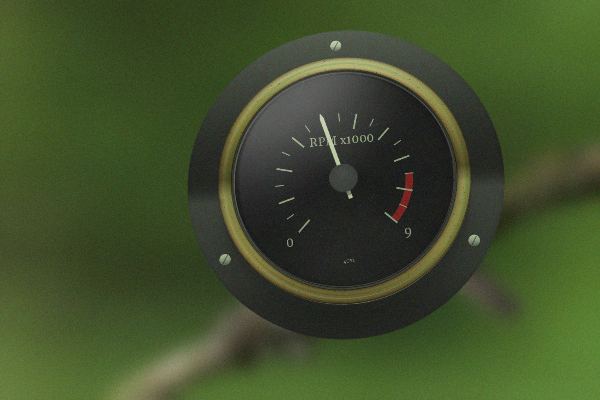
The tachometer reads {"value": 4000, "unit": "rpm"}
